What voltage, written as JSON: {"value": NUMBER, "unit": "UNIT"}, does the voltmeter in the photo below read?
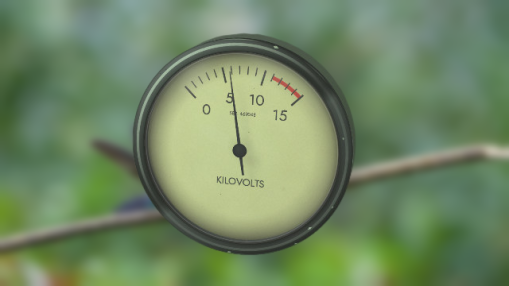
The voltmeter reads {"value": 6, "unit": "kV"}
